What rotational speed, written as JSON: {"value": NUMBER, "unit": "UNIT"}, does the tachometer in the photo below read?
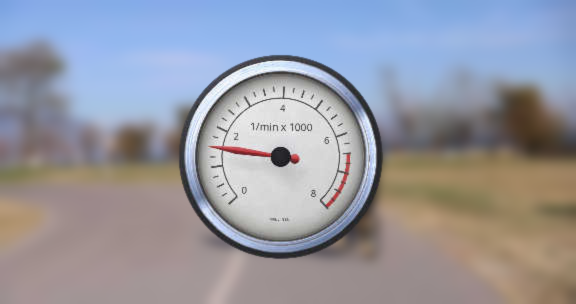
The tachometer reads {"value": 1500, "unit": "rpm"}
